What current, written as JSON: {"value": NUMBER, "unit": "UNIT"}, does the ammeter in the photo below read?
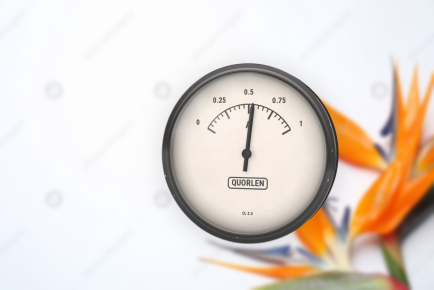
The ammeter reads {"value": 0.55, "unit": "A"}
